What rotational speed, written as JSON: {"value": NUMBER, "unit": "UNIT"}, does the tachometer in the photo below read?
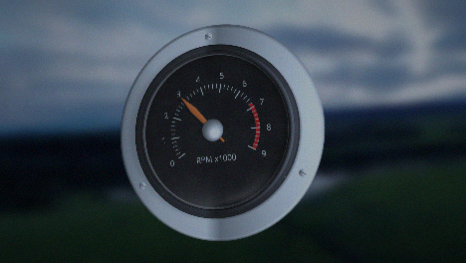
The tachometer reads {"value": 3000, "unit": "rpm"}
